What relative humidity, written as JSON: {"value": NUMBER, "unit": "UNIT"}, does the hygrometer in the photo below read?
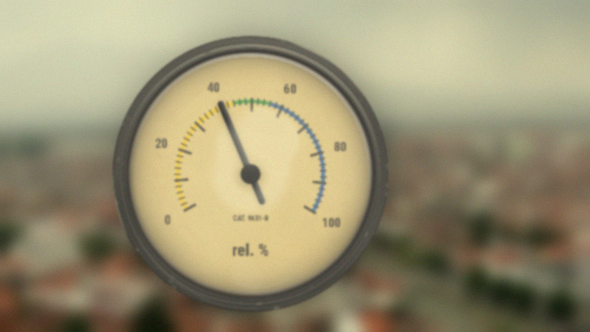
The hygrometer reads {"value": 40, "unit": "%"}
